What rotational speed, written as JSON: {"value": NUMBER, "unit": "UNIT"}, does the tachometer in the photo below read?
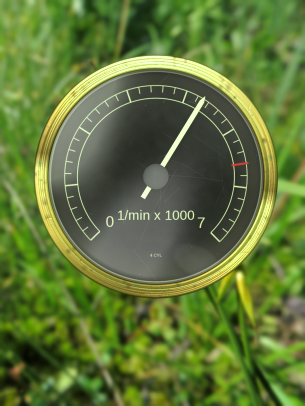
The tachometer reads {"value": 4300, "unit": "rpm"}
